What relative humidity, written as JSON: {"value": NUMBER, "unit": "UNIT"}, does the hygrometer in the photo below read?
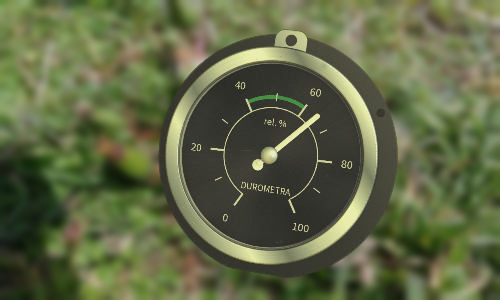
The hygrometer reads {"value": 65, "unit": "%"}
